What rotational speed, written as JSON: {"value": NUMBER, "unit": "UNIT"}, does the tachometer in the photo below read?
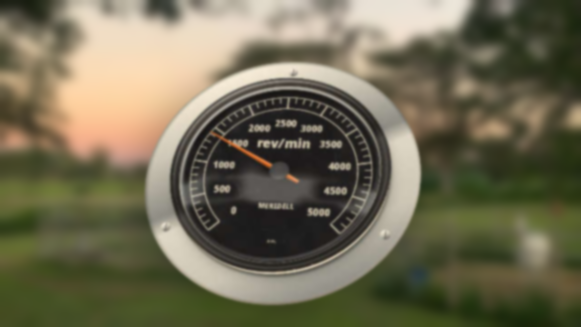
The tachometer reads {"value": 1400, "unit": "rpm"}
